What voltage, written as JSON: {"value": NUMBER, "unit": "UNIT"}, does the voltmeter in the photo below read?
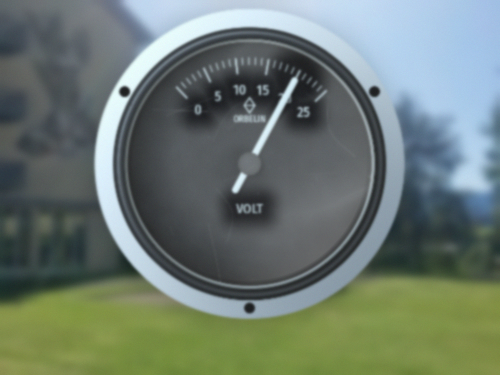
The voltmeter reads {"value": 20, "unit": "V"}
